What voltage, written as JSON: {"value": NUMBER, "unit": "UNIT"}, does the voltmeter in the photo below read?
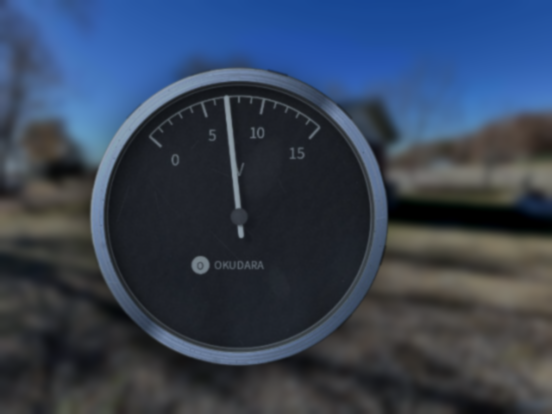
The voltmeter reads {"value": 7, "unit": "V"}
